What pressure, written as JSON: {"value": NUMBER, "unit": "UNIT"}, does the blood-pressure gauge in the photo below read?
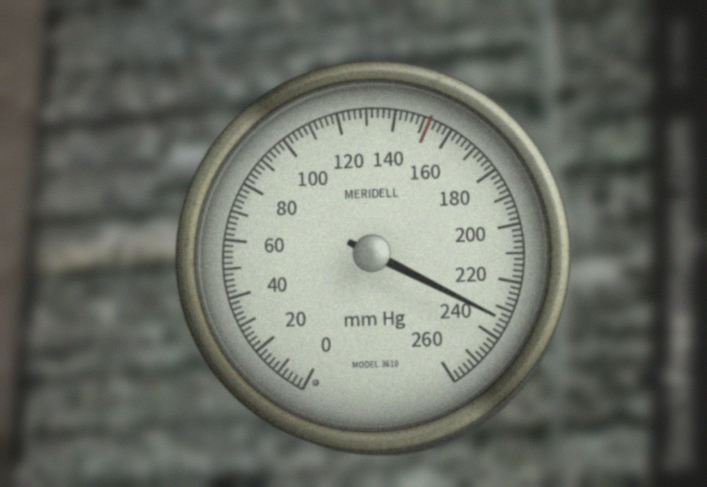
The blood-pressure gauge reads {"value": 234, "unit": "mmHg"}
